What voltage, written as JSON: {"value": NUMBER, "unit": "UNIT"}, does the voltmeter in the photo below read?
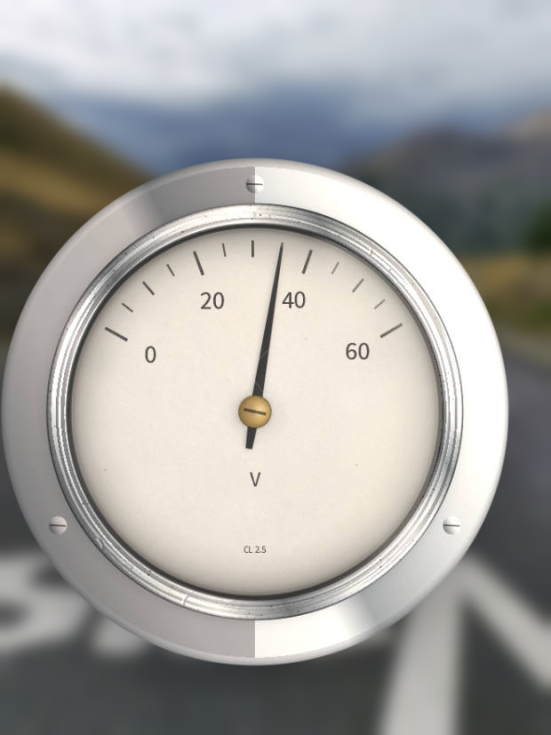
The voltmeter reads {"value": 35, "unit": "V"}
